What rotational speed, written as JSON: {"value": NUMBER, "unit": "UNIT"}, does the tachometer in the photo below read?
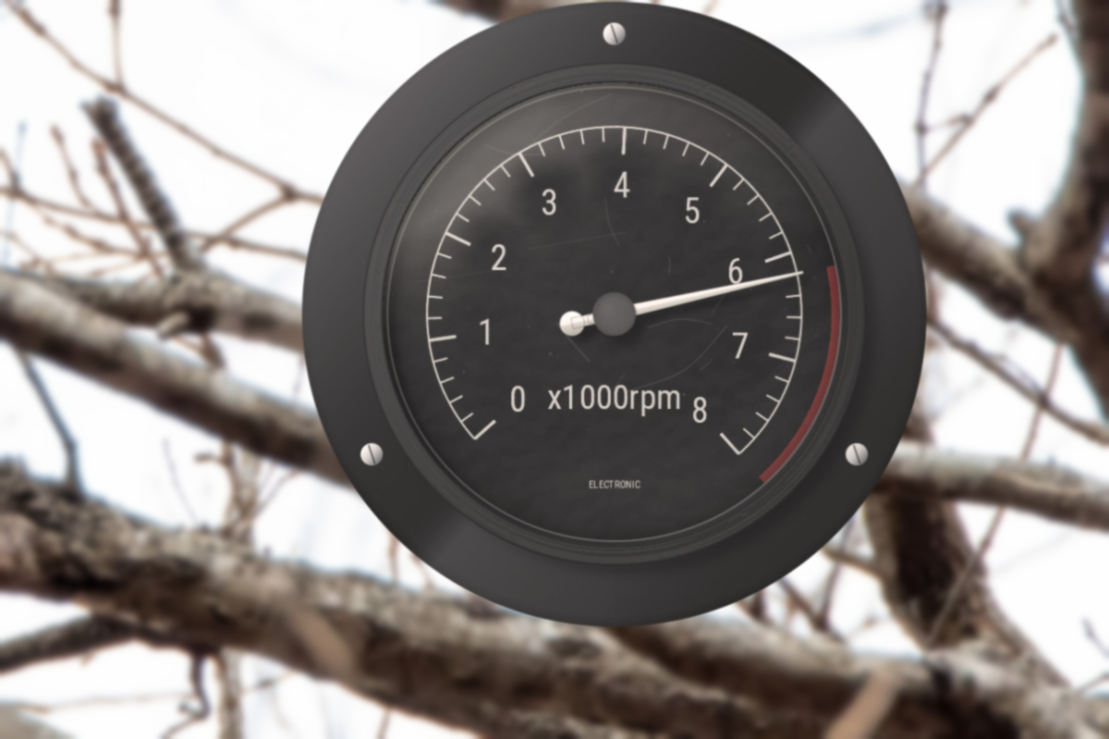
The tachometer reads {"value": 6200, "unit": "rpm"}
